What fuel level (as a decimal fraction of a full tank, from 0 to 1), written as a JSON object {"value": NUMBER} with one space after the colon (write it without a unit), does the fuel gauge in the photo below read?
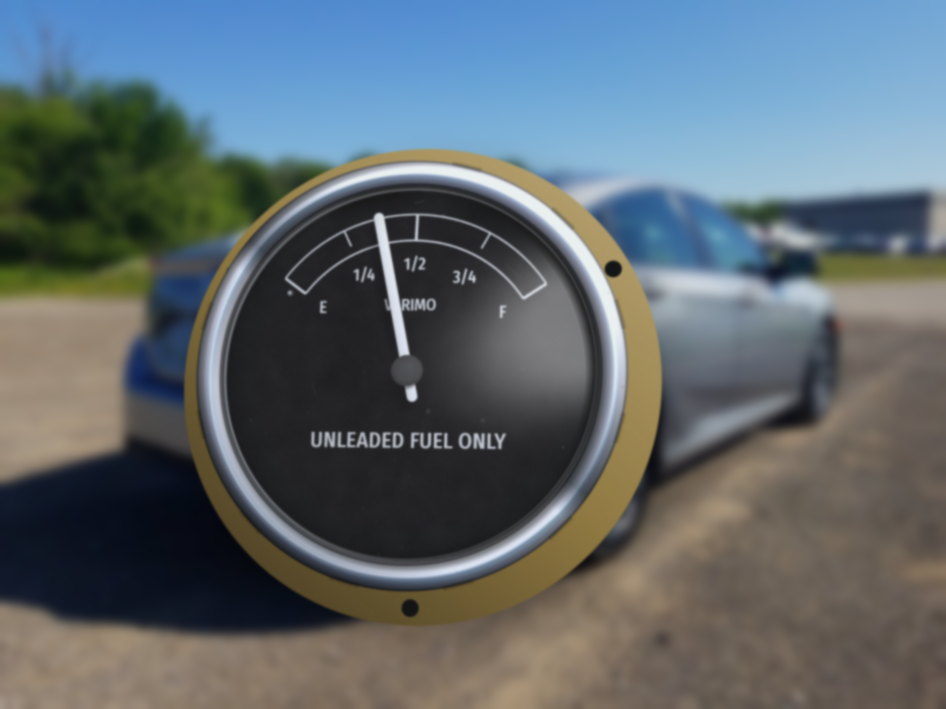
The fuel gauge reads {"value": 0.375}
